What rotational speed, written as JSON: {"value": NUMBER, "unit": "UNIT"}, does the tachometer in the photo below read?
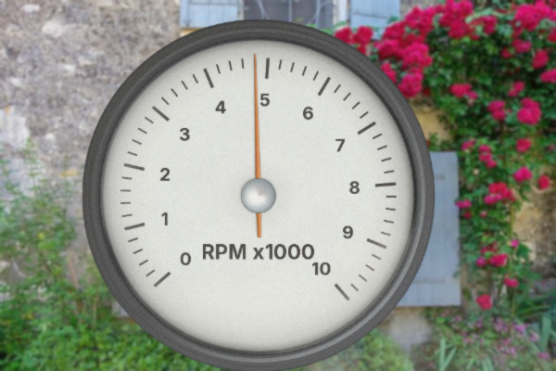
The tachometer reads {"value": 4800, "unit": "rpm"}
